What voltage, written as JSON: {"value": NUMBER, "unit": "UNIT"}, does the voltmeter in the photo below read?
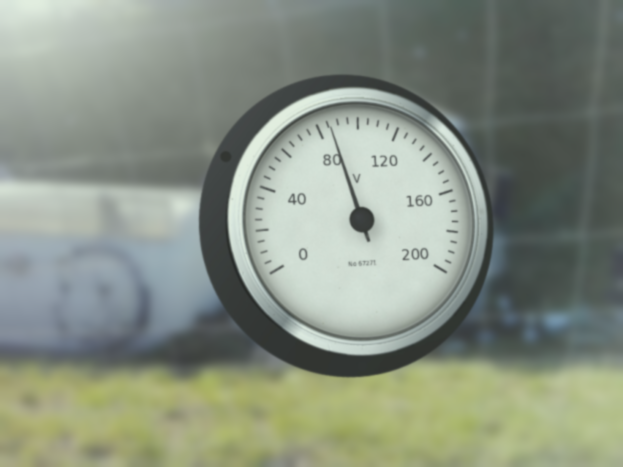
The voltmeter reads {"value": 85, "unit": "V"}
